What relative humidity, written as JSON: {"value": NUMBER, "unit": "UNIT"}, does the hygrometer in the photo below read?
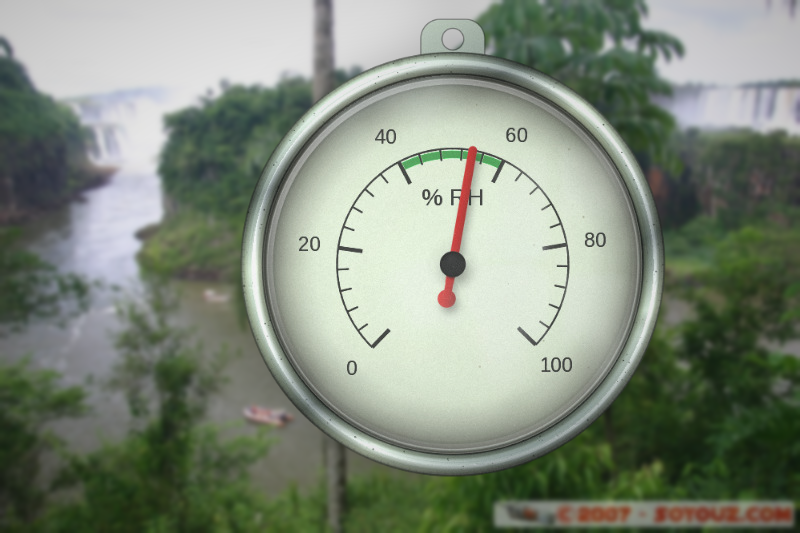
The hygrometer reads {"value": 54, "unit": "%"}
